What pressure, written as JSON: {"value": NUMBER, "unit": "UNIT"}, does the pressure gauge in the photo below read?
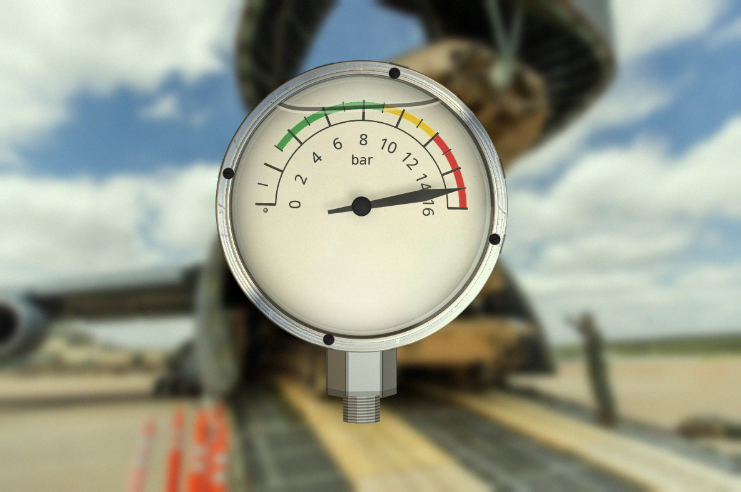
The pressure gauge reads {"value": 15, "unit": "bar"}
